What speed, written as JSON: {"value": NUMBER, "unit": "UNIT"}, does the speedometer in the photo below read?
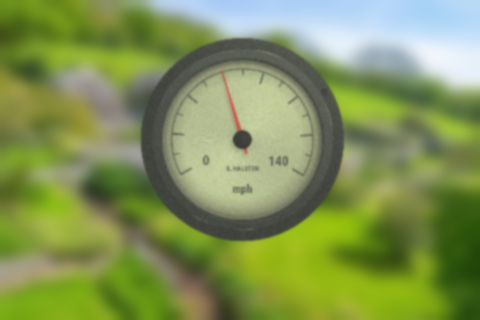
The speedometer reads {"value": 60, "unit": "mph"}
